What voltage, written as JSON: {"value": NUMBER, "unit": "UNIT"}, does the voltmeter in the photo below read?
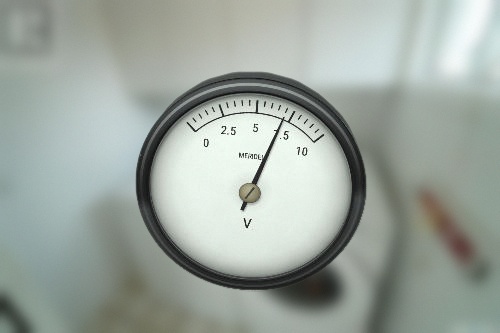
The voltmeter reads {"value": 7, "unit": "V"}
